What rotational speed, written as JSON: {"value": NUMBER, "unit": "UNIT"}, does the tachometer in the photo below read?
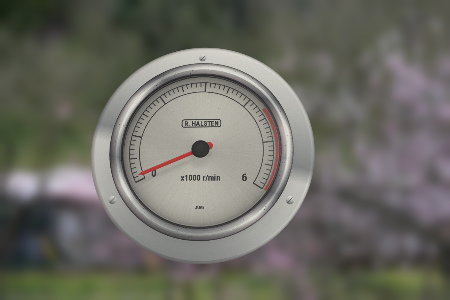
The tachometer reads {"value": 100, "unit": "rpm"}
